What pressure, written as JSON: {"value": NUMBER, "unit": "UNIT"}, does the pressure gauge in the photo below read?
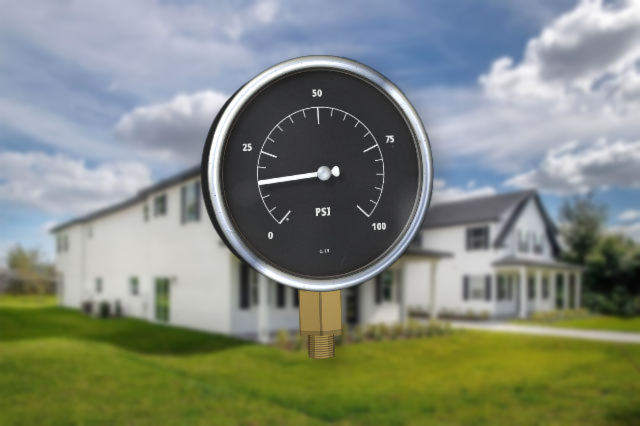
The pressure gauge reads {"value": 15, "unit": "psi"}
